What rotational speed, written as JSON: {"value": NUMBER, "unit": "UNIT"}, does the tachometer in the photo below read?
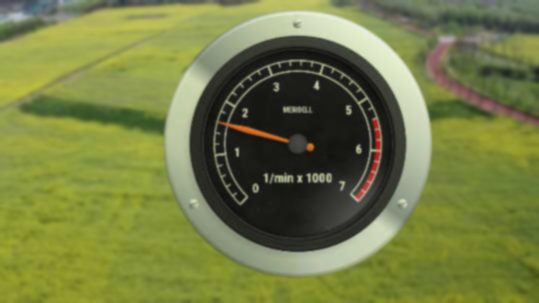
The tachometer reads {"value": 1600, "unit": "rpm"}
